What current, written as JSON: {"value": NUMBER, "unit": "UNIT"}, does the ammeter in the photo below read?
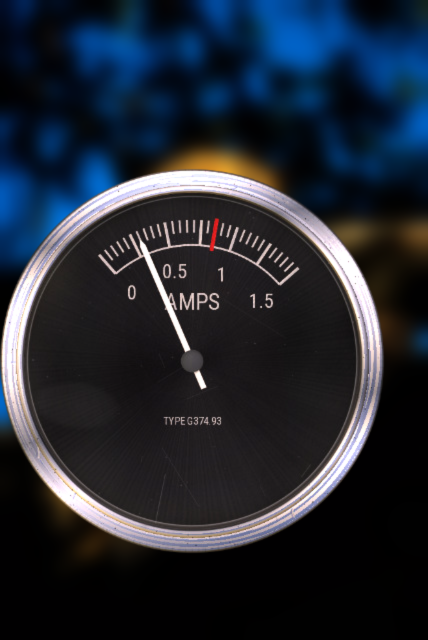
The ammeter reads {"value": 0.3, "unit": "A"}
